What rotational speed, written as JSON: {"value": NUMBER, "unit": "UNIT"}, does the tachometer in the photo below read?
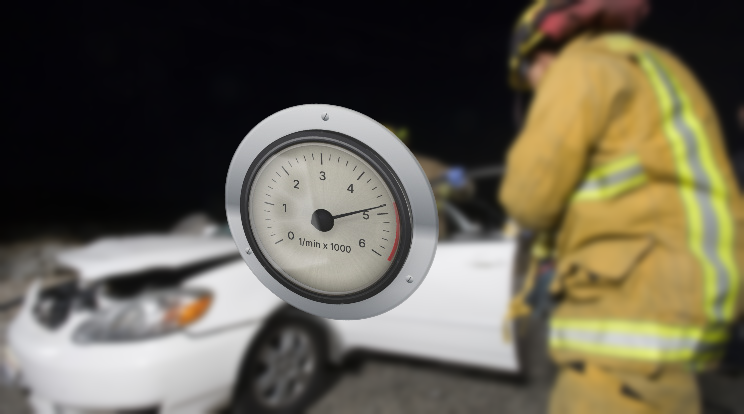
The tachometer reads {"value": 4800, "unit": "rpm"}
